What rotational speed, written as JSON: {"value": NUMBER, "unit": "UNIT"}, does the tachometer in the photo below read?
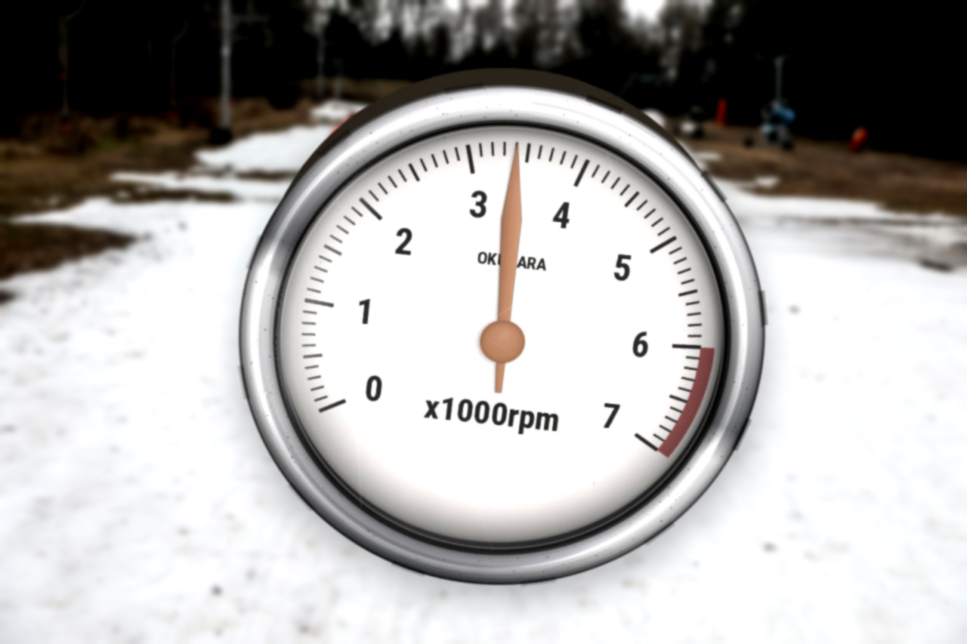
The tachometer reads {"value": 3400, "unit": "rpm"}
